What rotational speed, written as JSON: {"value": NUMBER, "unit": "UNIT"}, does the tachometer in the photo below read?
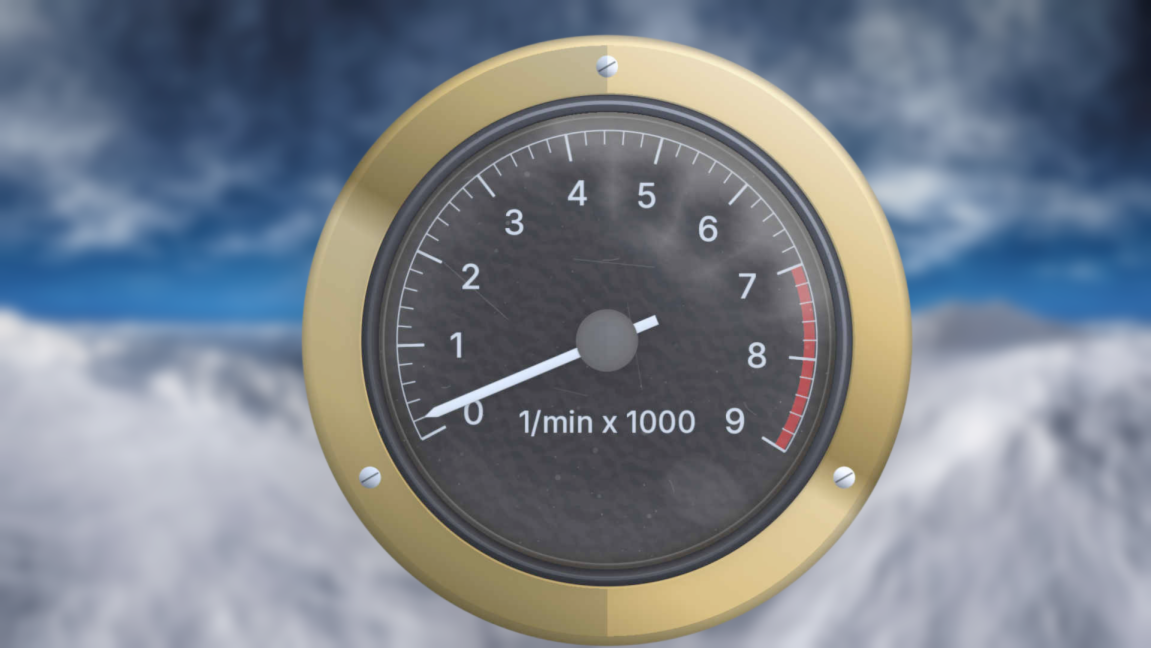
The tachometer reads {"value": 200, "unit": "rpm"}
